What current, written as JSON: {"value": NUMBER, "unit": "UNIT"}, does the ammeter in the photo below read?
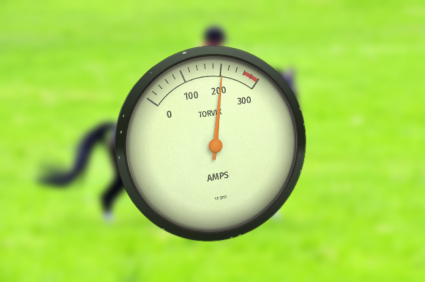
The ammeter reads {"value": 200, "unit": "A"}
